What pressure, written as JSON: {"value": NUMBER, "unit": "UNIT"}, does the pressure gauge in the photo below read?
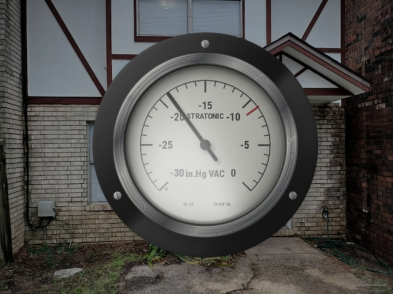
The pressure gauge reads {"value": -19, "unit": "inHg"}
